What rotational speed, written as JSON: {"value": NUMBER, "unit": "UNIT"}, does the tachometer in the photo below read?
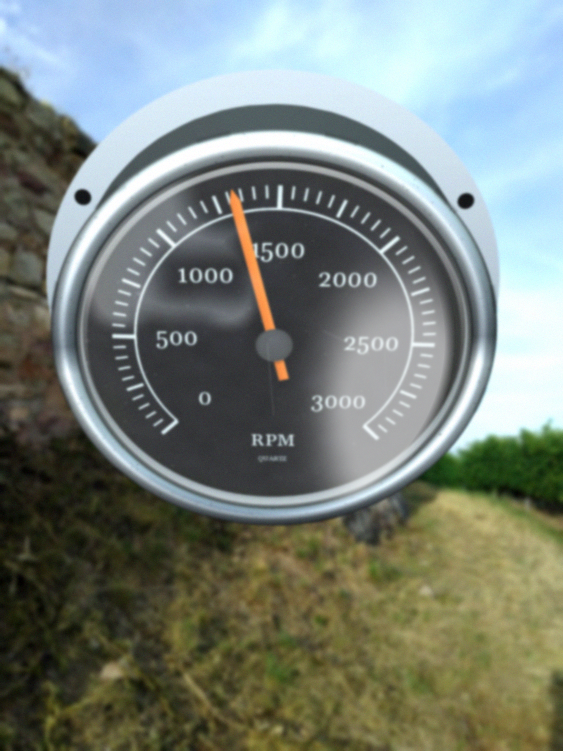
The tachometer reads {"value": 1325, "unit": "rpm"}
